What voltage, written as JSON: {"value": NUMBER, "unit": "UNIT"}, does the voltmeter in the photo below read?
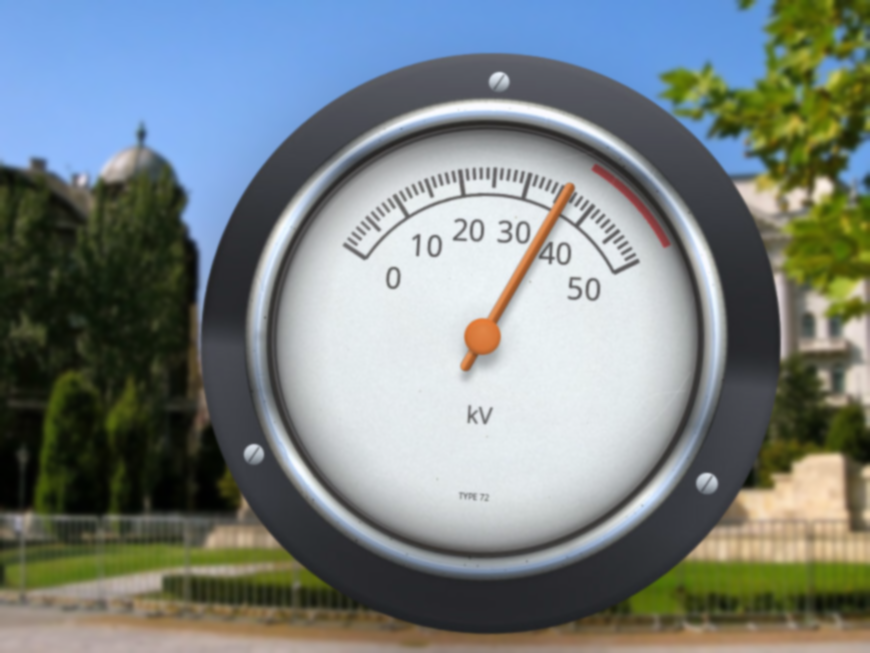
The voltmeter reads {"value": 36, "unit": "kV"}
